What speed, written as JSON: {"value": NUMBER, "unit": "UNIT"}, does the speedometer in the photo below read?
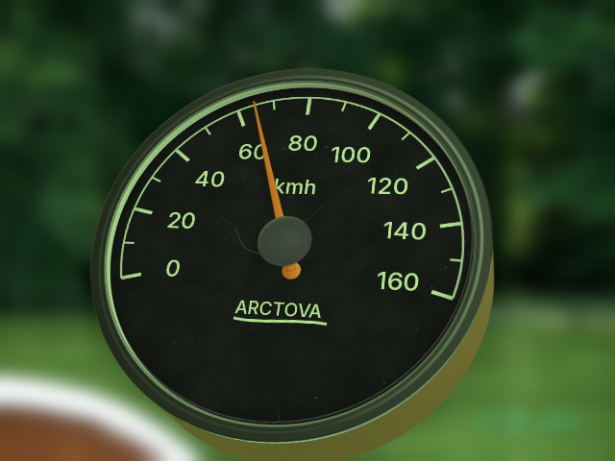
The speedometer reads {"value": 65, "unit": "km/h"}
